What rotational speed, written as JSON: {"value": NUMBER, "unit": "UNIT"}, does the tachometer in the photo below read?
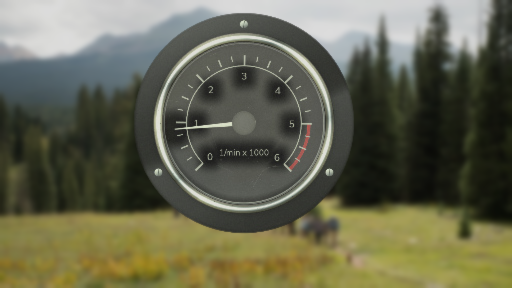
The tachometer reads {"value": 875, "unit": "rpm"}
